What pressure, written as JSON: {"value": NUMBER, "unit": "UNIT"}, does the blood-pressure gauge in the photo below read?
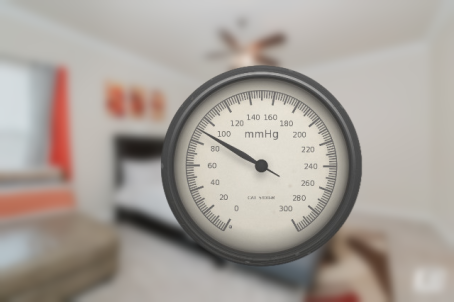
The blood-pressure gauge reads {"value": 90, "unit": "mmHg"}
